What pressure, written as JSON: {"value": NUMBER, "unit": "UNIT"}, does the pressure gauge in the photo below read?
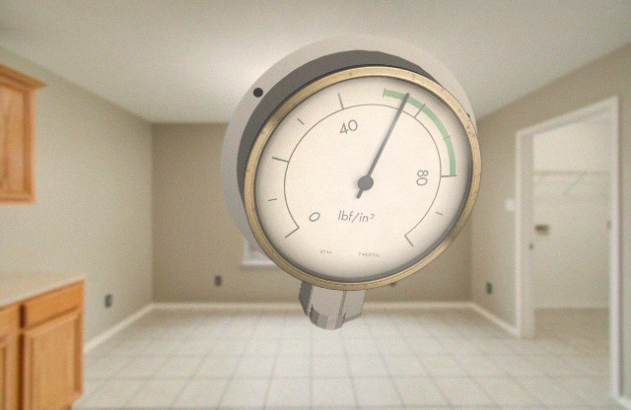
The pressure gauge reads {"value": 55, "unit": "psi"}
